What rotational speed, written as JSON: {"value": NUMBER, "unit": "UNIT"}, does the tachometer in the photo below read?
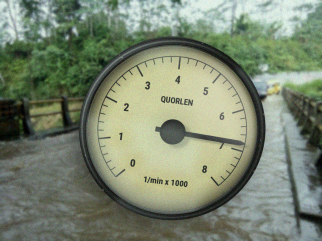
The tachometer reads {"value": 6800, "unit": "rpm"}
